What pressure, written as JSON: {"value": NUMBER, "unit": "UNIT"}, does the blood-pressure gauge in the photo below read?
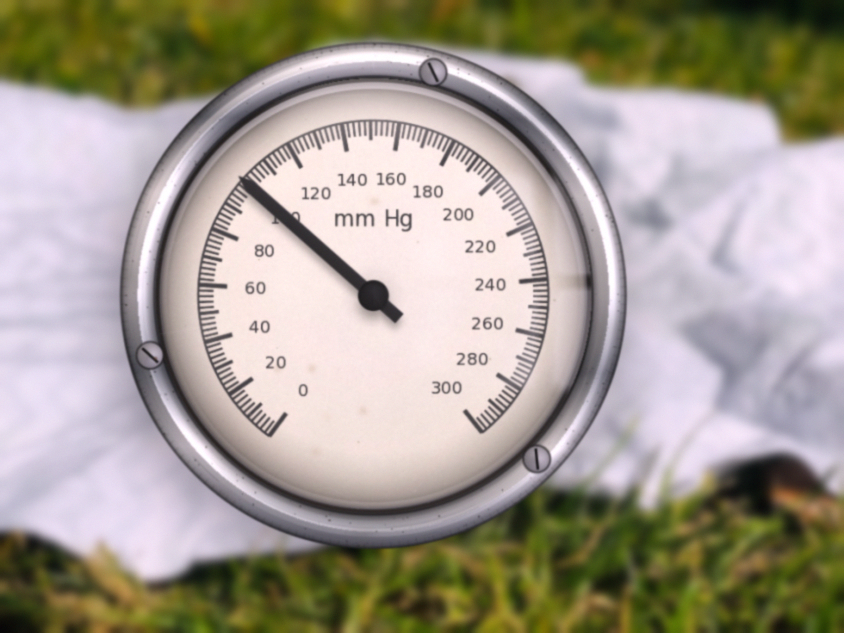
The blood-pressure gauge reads {"value": 100, "unit": "mmHg"}
